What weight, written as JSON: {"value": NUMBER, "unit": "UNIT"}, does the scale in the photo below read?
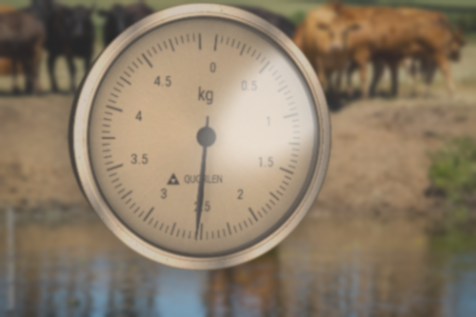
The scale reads {"value": 2.55, "unit": "kg"}
